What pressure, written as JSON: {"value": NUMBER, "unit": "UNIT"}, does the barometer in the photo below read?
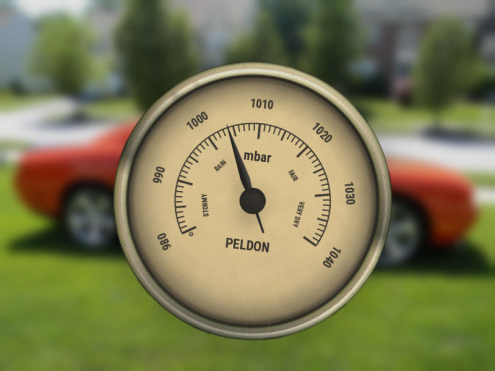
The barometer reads {"value": 1004, "unit": "mbar"}
